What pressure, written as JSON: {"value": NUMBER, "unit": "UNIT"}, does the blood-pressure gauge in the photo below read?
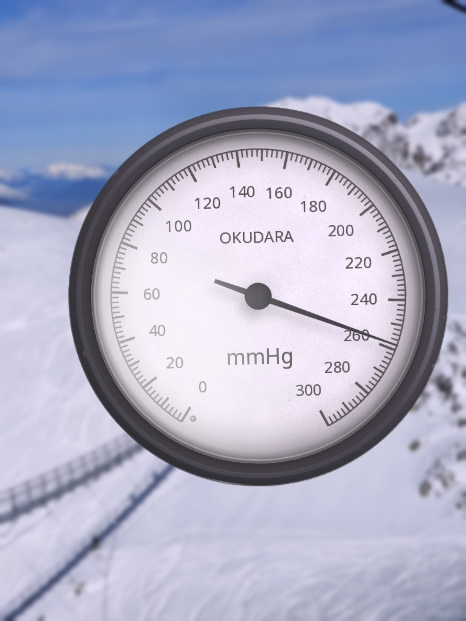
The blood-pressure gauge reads {"value": 258, "unit": "mmHg"}
